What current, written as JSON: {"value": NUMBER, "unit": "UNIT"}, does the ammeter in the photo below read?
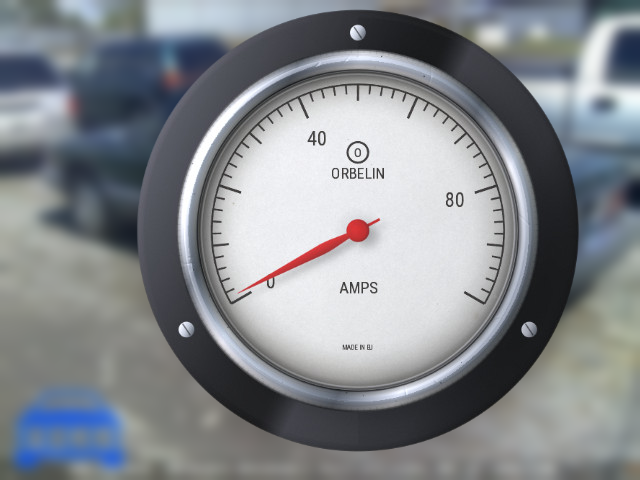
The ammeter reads {"value": 1, "unit": "A"}
